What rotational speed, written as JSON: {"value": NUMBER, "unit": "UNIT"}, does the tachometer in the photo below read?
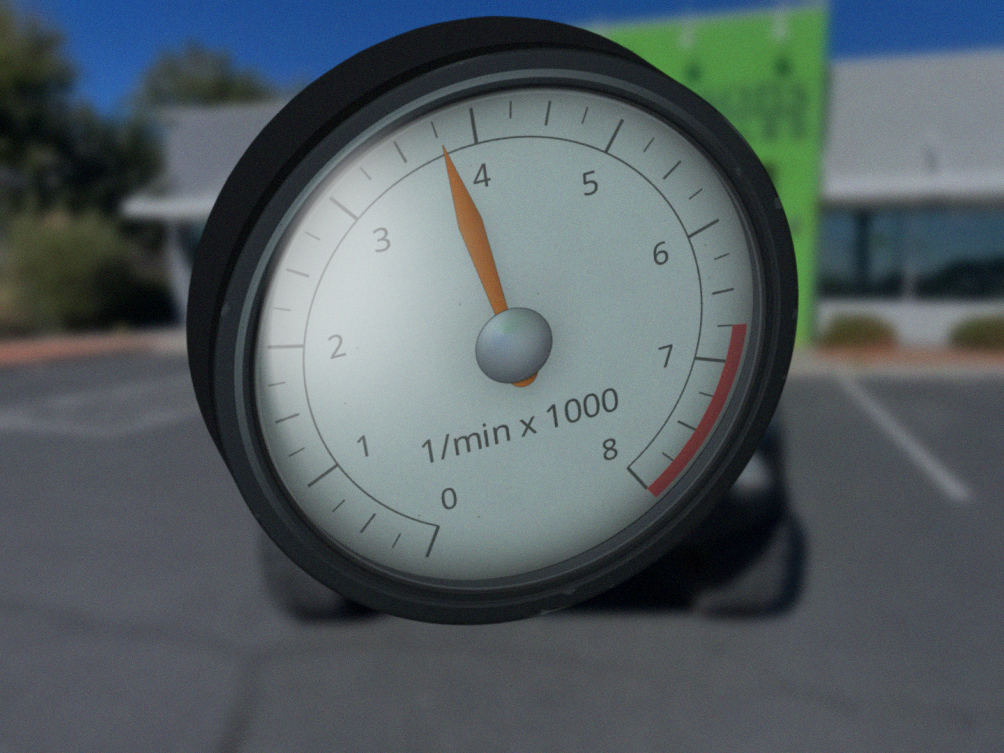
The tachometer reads {"value": 3750, "unit": "rpm"}
